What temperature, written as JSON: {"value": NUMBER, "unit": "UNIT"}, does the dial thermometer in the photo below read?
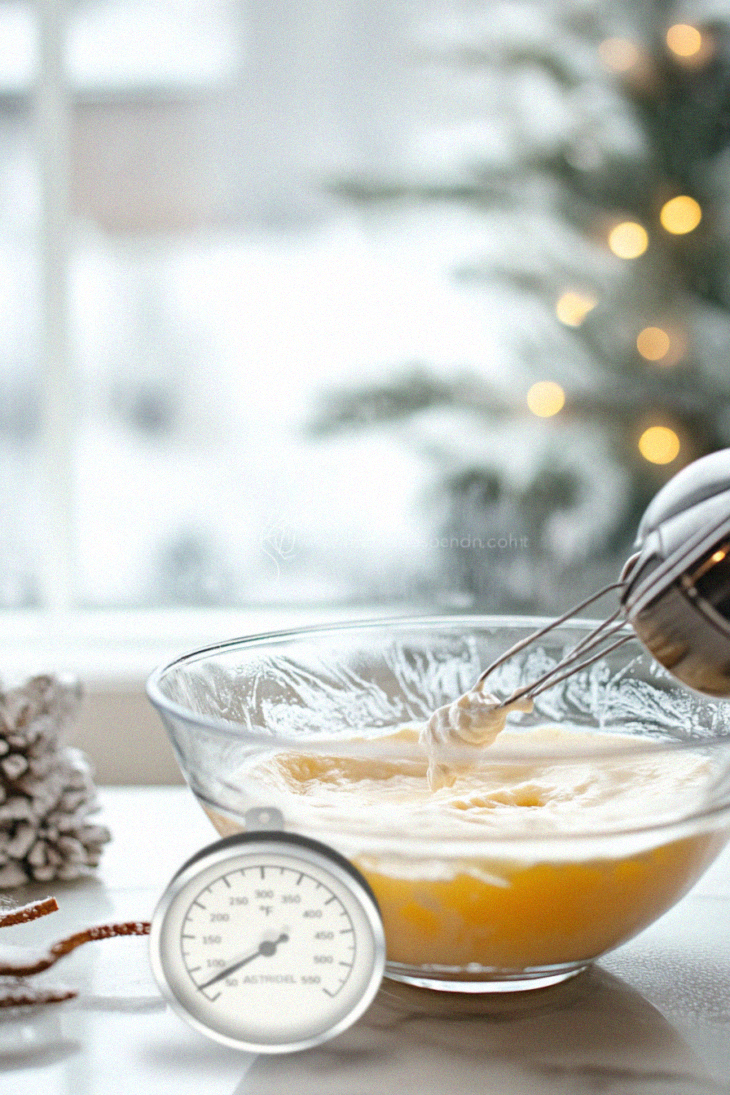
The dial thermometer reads {"value": 75, "unit": "°F"}
